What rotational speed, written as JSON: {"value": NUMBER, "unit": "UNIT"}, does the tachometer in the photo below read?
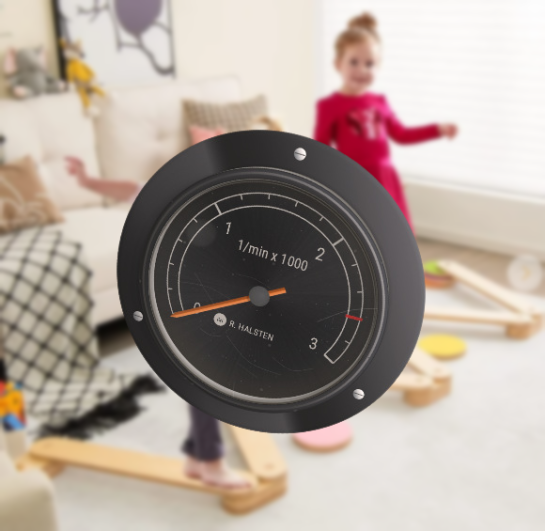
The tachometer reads {"value": 0, "unit": "rpm"}
